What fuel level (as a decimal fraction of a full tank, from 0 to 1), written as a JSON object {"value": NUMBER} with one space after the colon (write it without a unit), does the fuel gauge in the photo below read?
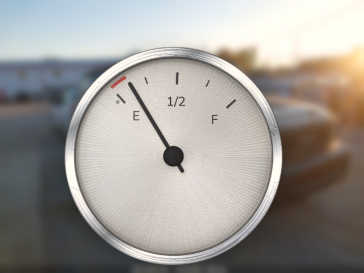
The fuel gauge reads {"value": 0.125}
